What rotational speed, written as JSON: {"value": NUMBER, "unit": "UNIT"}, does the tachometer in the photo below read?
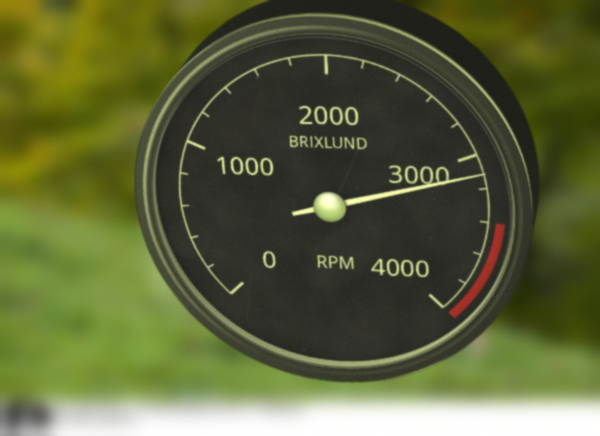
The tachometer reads {"value": 3100, "unit": "rpm"}
